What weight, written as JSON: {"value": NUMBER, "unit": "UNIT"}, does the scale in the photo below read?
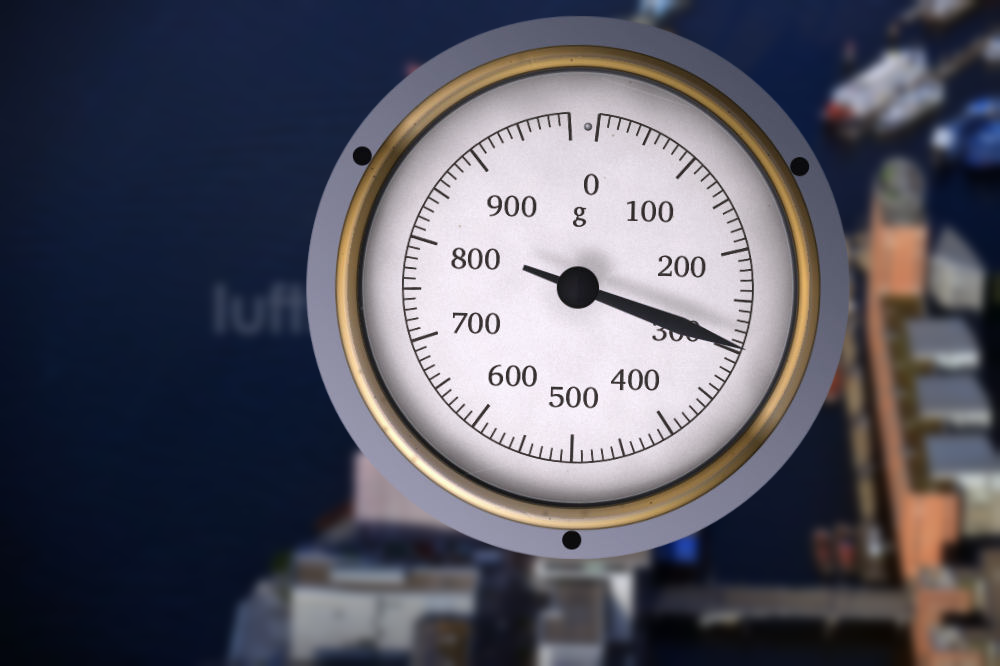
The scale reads {"value": 295, "unit": "g"}
